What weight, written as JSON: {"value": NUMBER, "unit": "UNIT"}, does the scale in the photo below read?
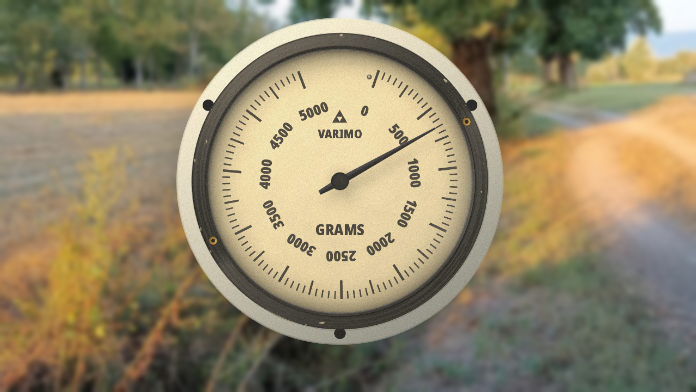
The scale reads {"value": 650, "unit": "g"}
